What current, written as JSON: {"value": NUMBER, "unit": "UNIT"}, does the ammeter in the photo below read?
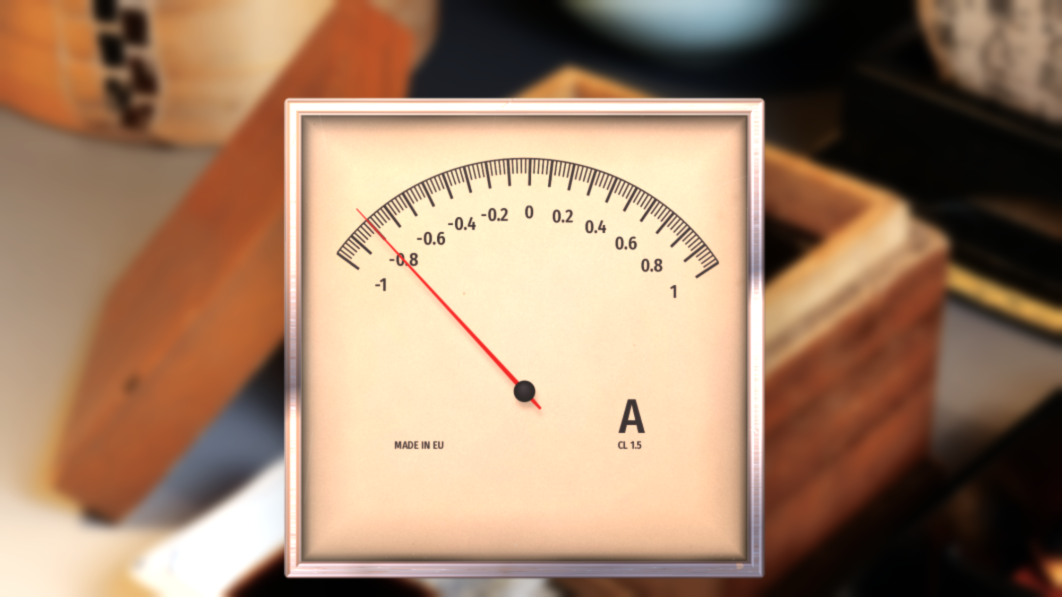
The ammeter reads {"value": -0.8, "unit": "A"}
